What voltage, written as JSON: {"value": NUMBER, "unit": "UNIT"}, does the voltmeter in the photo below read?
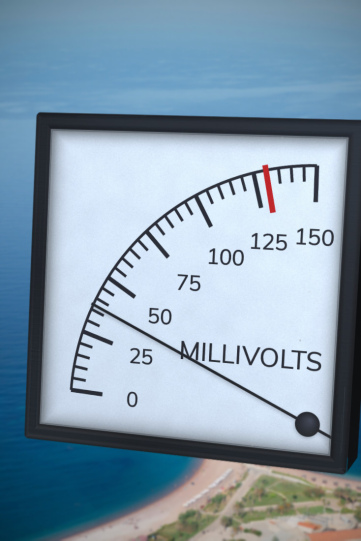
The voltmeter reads {"value": 37.5, "unit": "mV"}
